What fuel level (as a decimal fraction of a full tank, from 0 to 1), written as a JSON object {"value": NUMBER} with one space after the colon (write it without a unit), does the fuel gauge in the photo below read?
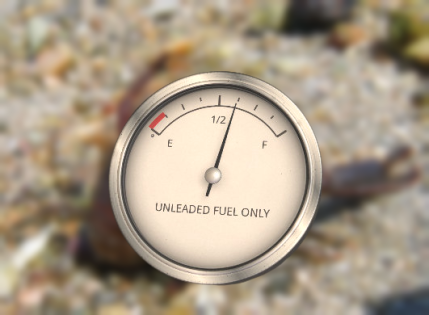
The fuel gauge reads {"value": 0.625}
